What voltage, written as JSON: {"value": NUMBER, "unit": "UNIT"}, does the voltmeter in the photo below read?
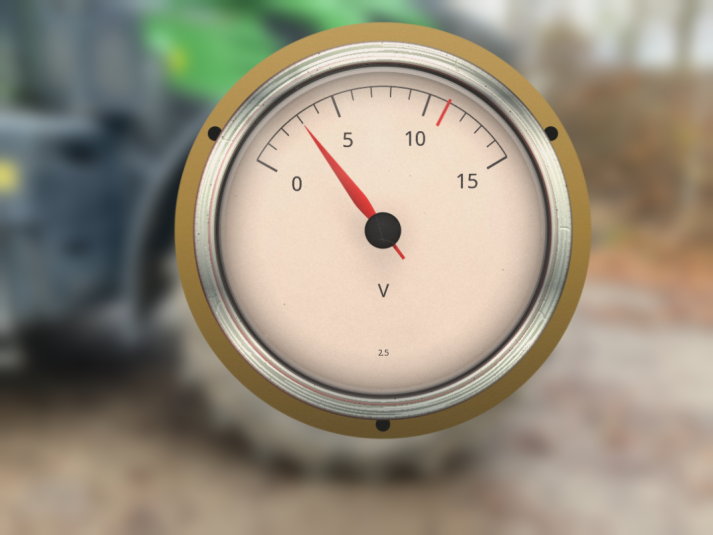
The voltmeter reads {"value": 3, "unit": "V"}
